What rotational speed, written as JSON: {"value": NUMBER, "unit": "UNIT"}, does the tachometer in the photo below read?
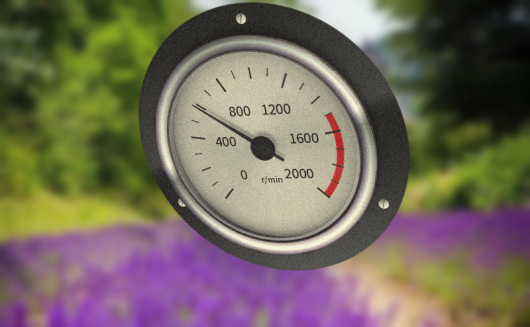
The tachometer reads {"value": 600, "unit": "rpm"}
